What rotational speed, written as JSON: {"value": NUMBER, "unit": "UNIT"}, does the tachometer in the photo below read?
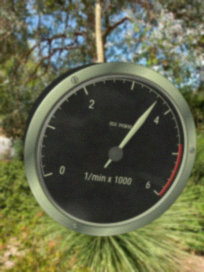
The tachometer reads {"value": 3600, "unit": "rpm"}
